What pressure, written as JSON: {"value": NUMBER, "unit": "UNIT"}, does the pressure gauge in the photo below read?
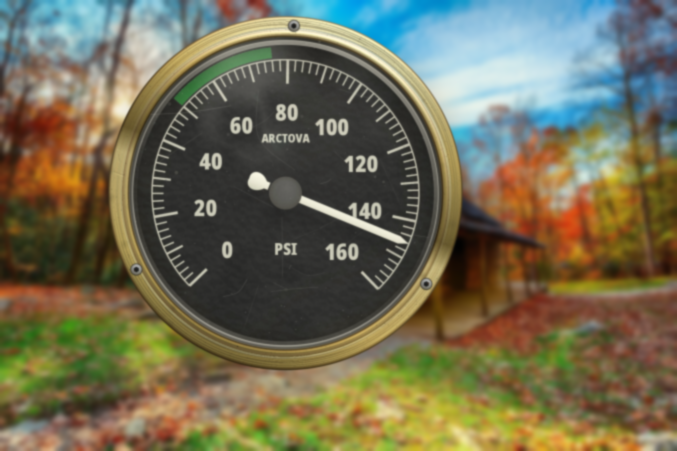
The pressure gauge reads {"value": 146, "unit": "psi"}
